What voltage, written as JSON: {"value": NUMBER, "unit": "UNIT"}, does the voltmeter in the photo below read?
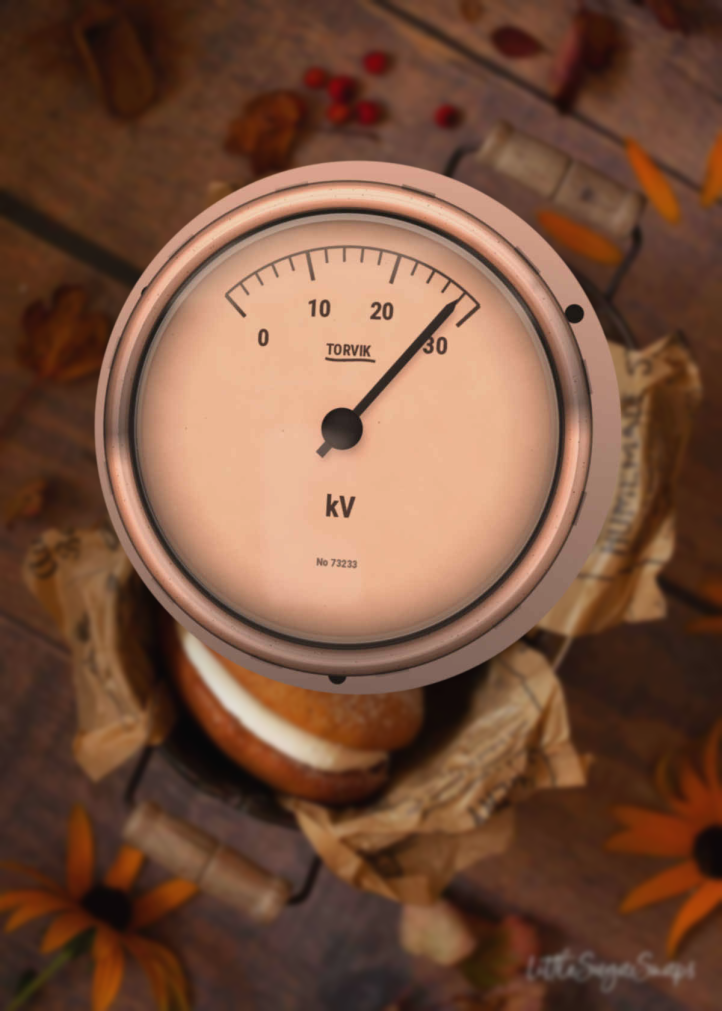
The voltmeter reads {"value": 28, "unit": "kV"}
